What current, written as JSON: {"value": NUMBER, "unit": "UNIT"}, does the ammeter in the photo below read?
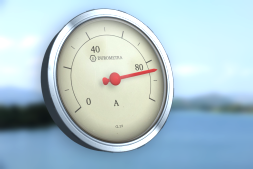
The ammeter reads {"value": 85, "unit": "A"}
